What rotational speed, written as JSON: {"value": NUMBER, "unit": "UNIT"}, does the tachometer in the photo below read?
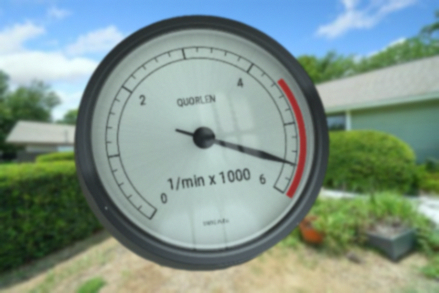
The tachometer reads {"value": 5600, "unit": "rpm"}
